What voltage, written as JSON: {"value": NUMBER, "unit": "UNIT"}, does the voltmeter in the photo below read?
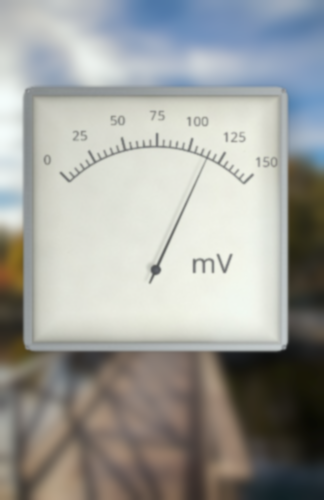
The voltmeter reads {"value": 115, "unit": "mV"}
